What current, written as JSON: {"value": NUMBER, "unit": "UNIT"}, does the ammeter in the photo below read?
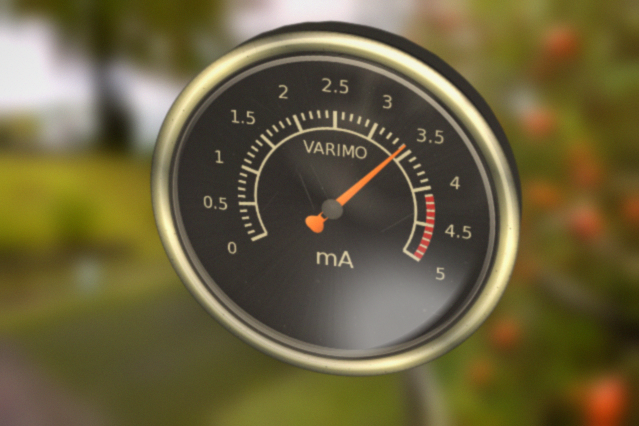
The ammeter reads {"value": 3.4, "unit": "mA"}
